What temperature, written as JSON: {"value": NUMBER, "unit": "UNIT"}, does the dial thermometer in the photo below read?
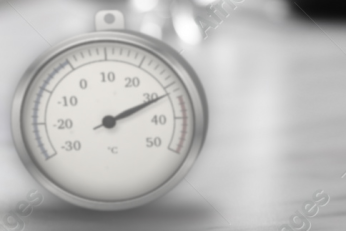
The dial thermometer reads {"value": 32, "unit": "°C"}
